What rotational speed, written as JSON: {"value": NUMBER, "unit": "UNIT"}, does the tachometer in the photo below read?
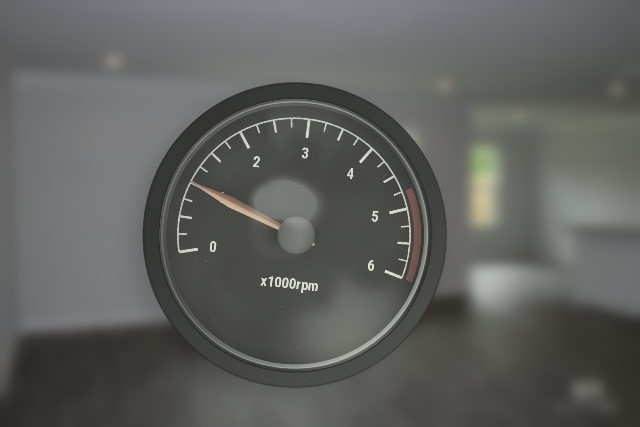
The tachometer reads {"value": 1000, "unit": "rpm"}
